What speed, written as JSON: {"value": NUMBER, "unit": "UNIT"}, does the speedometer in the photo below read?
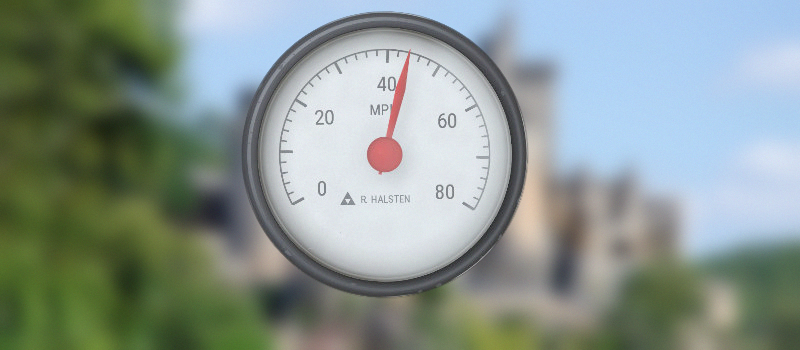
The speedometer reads {"value": 44, "unit": "mph"}
